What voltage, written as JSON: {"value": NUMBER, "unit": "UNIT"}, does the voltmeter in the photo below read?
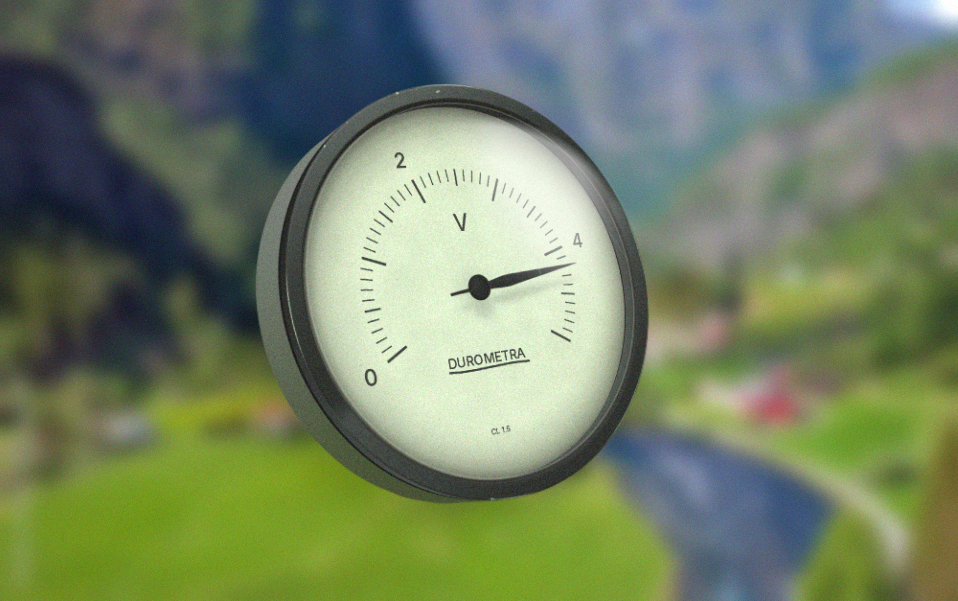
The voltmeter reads {"value": 4.2, "unit": "V"}
